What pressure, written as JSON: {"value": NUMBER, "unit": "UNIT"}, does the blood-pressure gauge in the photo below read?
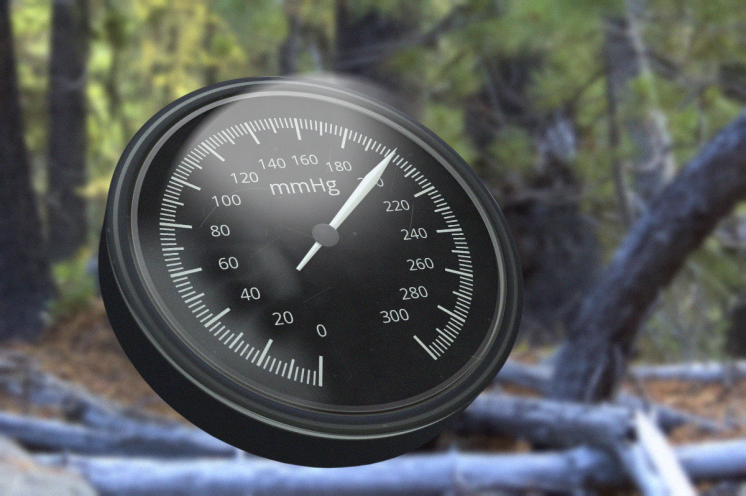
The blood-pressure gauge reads {"value": 200, "unit": "mmHg"}
